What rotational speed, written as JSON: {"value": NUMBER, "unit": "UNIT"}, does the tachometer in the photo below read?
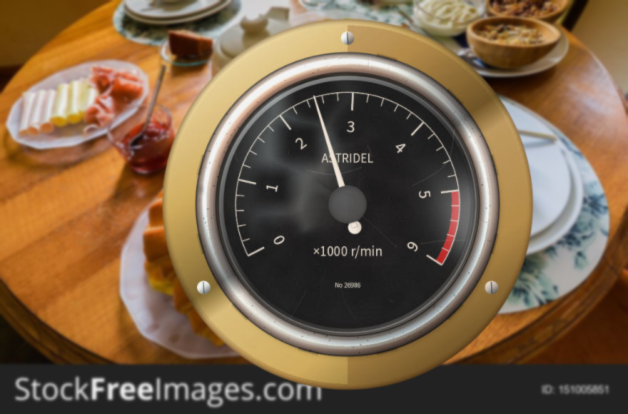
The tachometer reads {"value": 2500, "unit": "rpm"}
